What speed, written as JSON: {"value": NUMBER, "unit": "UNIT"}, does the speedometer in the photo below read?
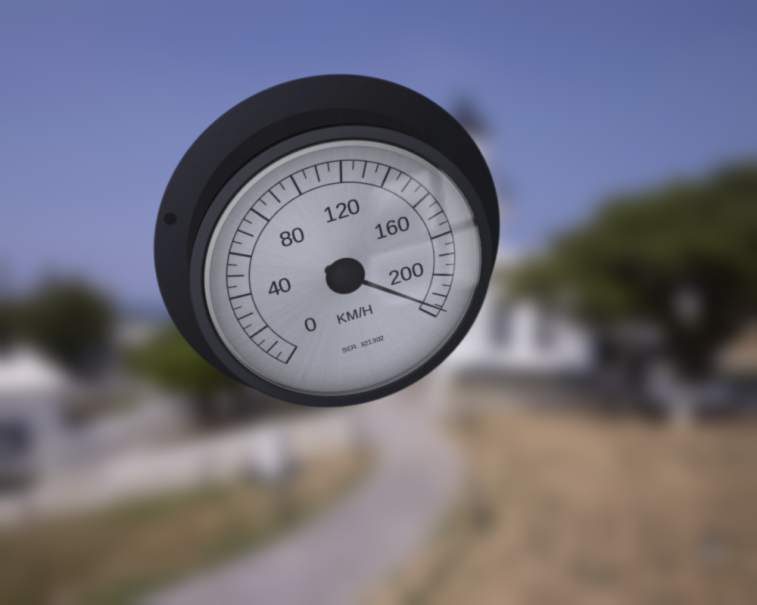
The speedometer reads {"value": 215, "unit": "km/h"}
